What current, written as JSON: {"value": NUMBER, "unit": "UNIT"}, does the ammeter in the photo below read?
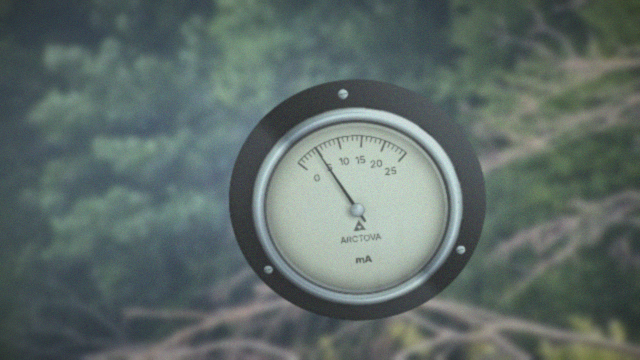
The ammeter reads {"value": 5, "unit": "mA"}
